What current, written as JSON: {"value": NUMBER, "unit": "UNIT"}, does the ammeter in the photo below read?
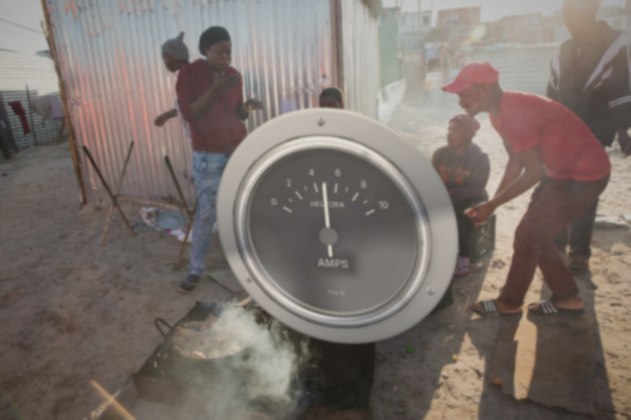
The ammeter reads {"value": 5, "unit": "A"}
